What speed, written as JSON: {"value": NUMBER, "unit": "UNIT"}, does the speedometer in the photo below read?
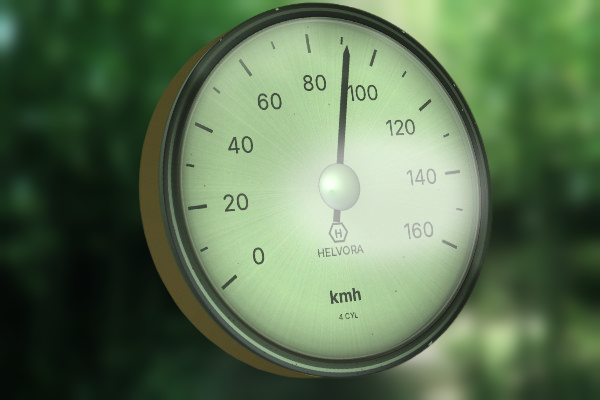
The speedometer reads {"value": 90, "unit": "km/h"}
